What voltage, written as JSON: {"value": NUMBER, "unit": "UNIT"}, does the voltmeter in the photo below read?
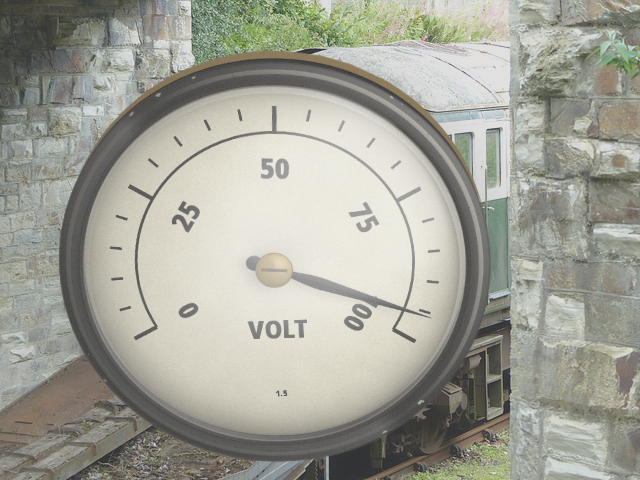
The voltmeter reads {"value": 95, "unit": "V"}
